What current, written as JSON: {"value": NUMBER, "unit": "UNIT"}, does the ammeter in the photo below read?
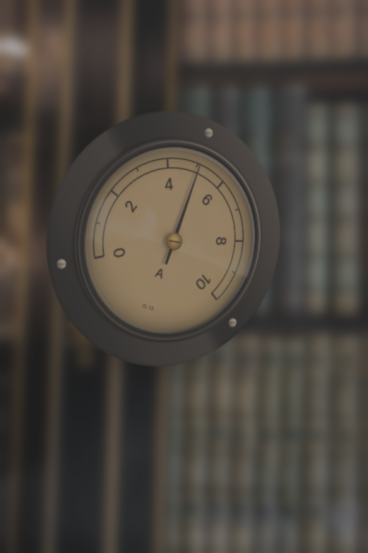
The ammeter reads {"value": 5, "unit": "A"}
